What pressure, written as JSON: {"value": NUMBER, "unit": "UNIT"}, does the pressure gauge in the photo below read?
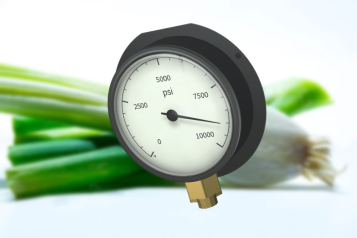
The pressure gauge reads {"value": 9000, "unit": "psi"}
